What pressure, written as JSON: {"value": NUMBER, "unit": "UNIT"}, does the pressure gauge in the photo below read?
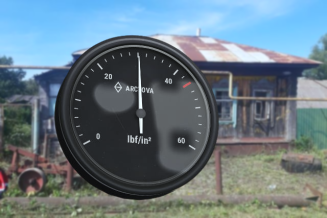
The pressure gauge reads {"value": 30, "unit": "psi"}
